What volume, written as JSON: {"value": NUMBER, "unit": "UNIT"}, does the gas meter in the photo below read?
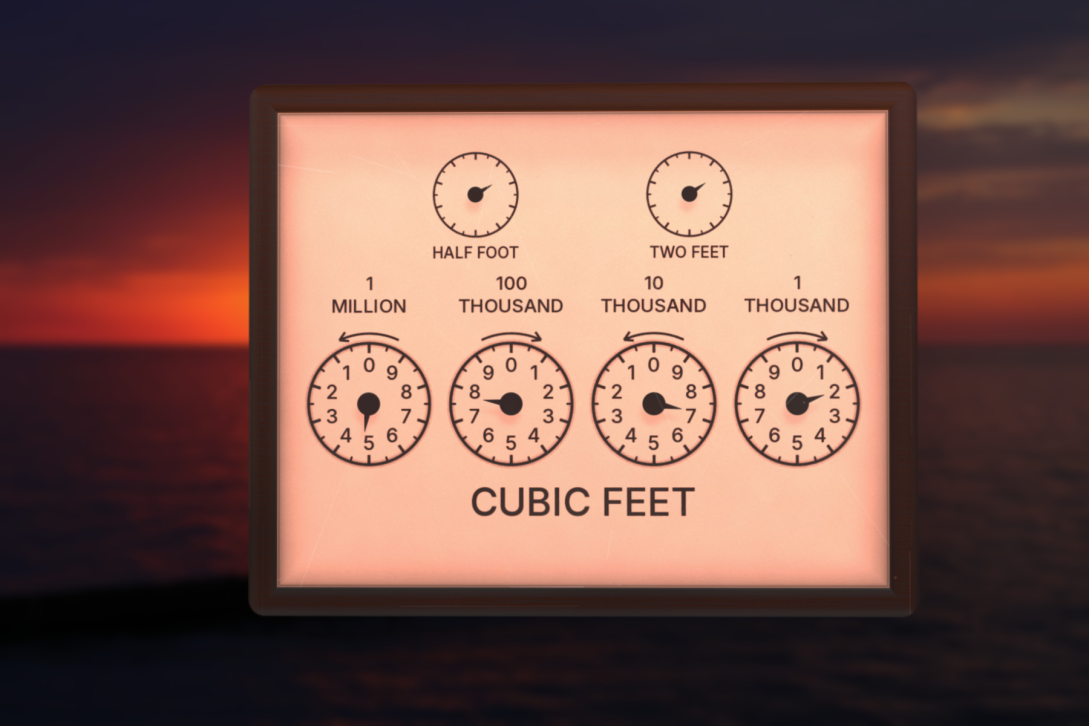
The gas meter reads {"value": 477200, "unit": "ft³"}
